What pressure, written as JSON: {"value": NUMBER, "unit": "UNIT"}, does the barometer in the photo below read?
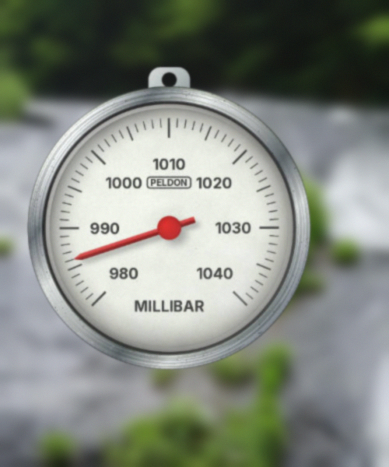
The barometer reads {"value": 986, "unit": "mbar"}
